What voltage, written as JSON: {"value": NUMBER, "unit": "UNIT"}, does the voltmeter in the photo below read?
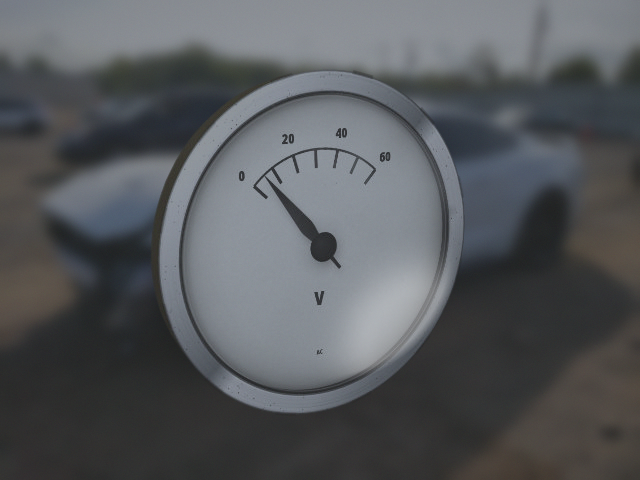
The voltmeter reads {"value": 5, "unit": "V"}
